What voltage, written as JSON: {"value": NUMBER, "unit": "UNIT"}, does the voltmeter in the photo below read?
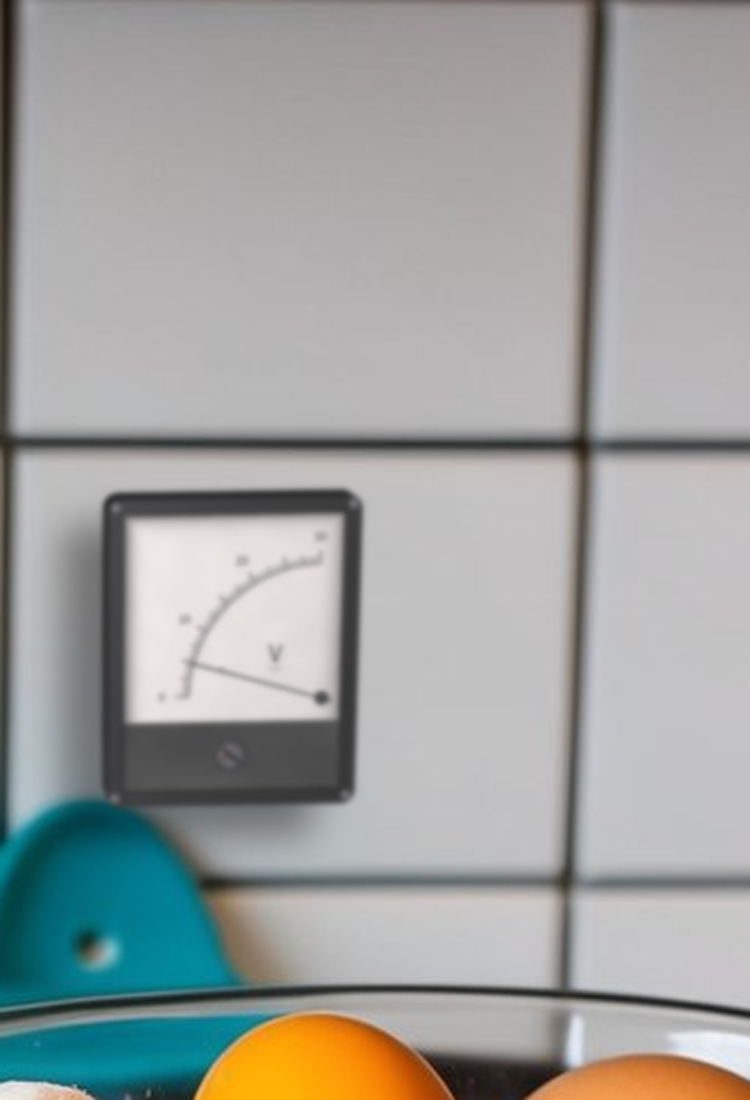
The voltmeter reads {"value": 5, "unit": "V"}
